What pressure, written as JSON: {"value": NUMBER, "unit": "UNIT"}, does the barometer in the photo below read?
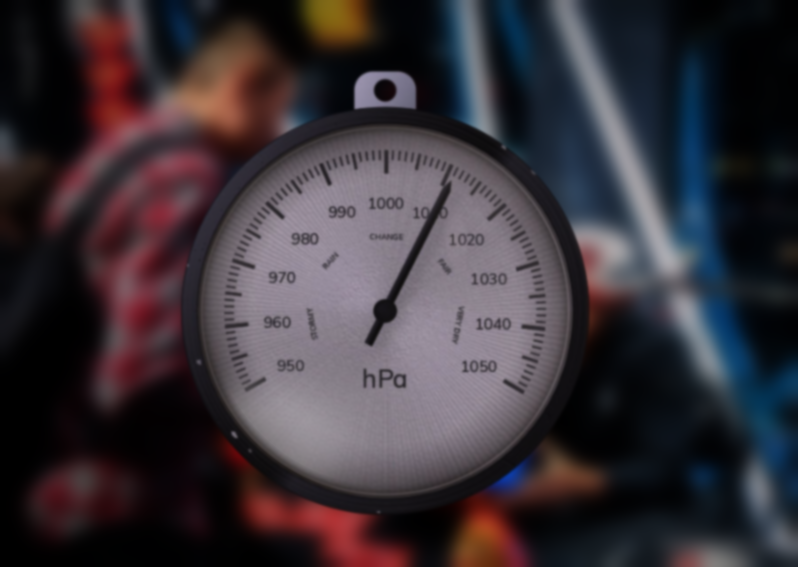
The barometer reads {"value": 1011, "unit": "hPa"}
